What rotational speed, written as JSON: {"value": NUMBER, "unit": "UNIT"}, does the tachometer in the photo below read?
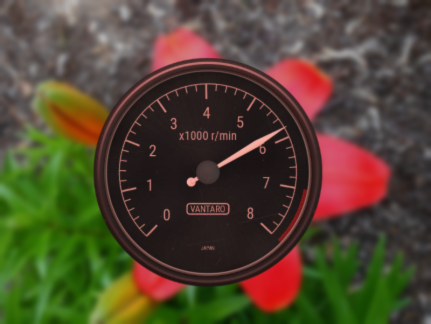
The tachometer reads {"value": 5800, "unit": "rpm"}
